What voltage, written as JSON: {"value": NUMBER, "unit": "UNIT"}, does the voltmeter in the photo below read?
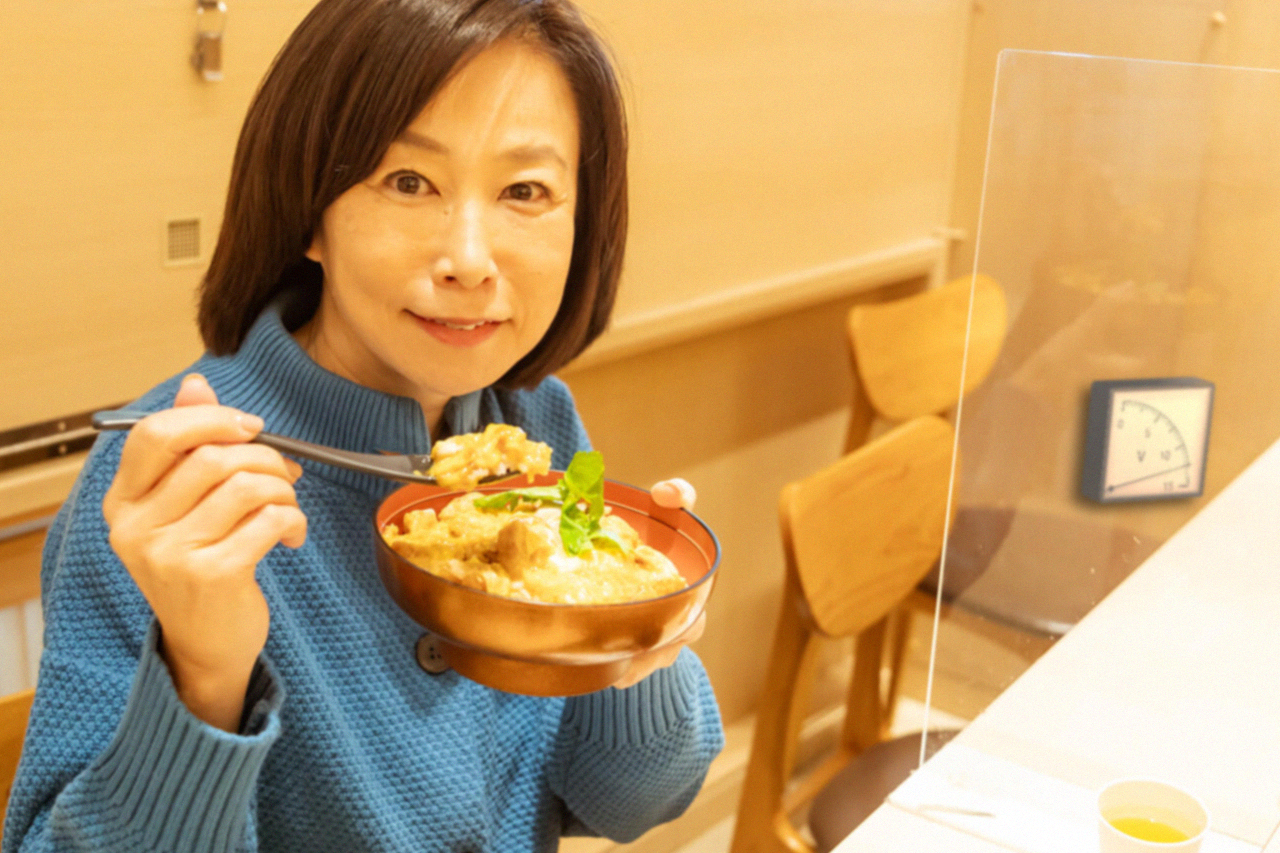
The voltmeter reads {"value": 12.5, "unit": "V"}
